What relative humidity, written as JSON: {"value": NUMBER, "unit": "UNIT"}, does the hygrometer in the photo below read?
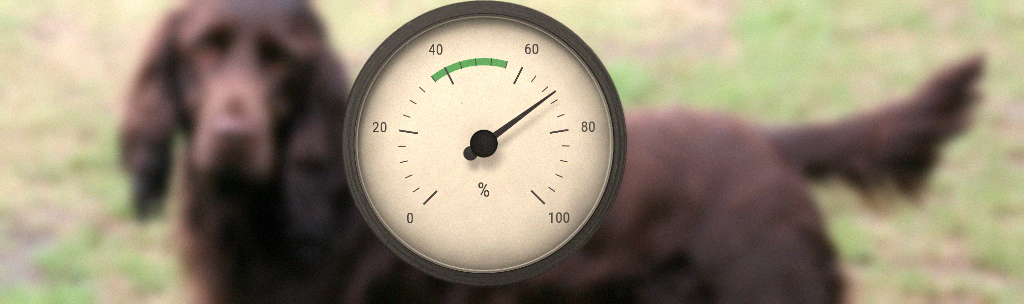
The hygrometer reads {"value": 70, "unit": "%"}
